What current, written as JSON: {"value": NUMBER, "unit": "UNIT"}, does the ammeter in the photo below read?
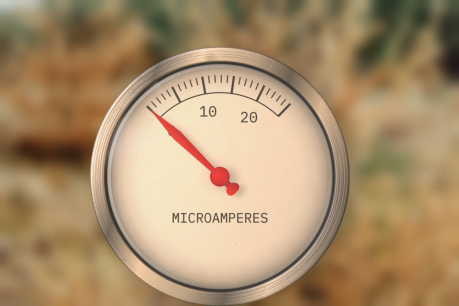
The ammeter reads {"value": 0, "unit": "µA"}
